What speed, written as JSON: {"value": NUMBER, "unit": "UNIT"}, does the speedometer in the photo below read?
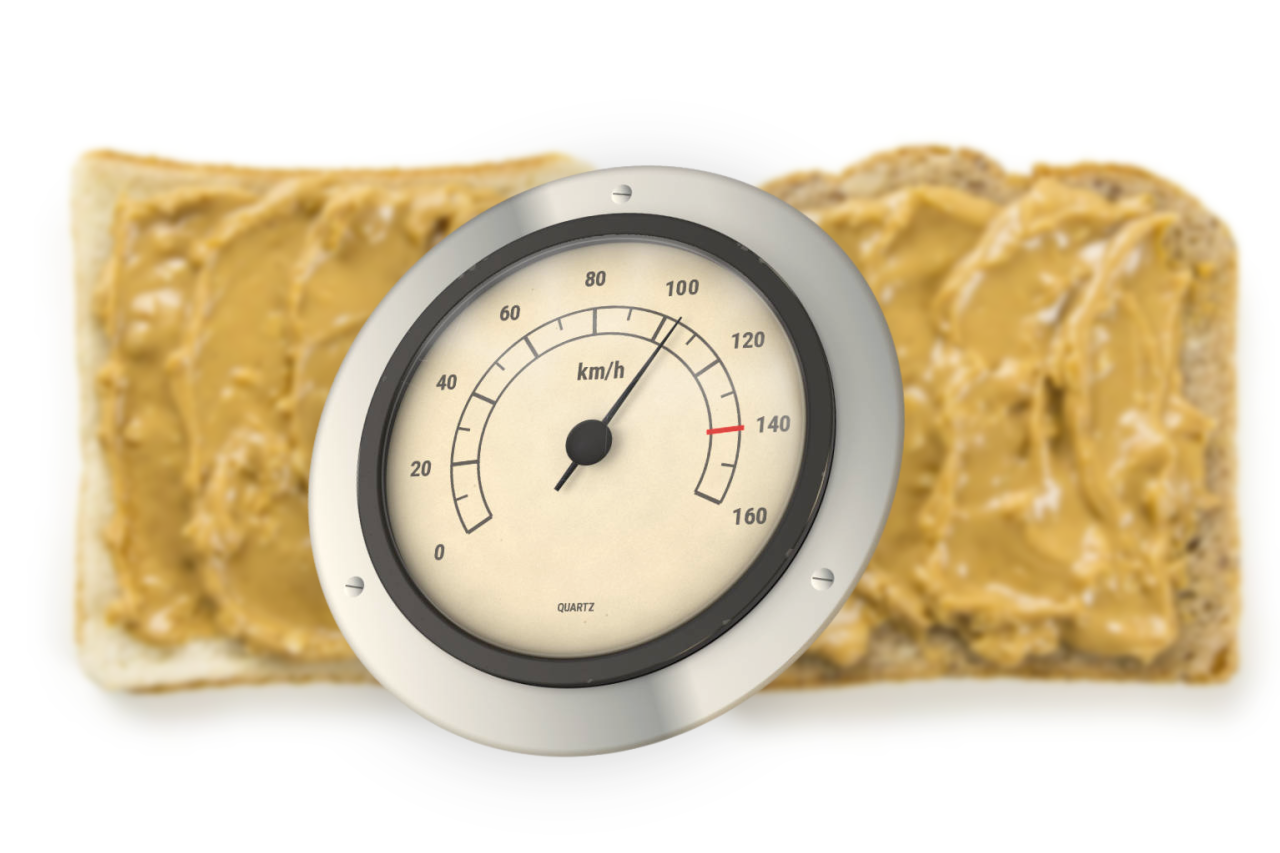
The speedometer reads {"value": 105, "unit": "km/h"}
